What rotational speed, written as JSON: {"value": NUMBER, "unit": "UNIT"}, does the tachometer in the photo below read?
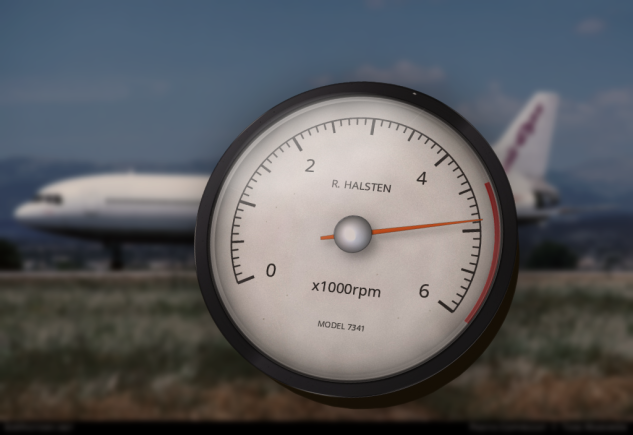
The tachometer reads {"value": 4900, "unit": "rpm"}
